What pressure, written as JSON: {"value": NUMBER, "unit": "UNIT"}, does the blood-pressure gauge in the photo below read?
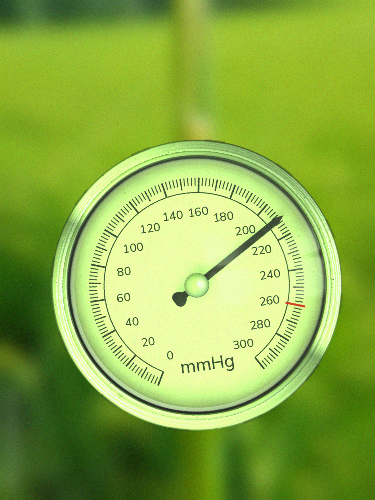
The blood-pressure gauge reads {"value": 210, "unit": "mmHg"}
